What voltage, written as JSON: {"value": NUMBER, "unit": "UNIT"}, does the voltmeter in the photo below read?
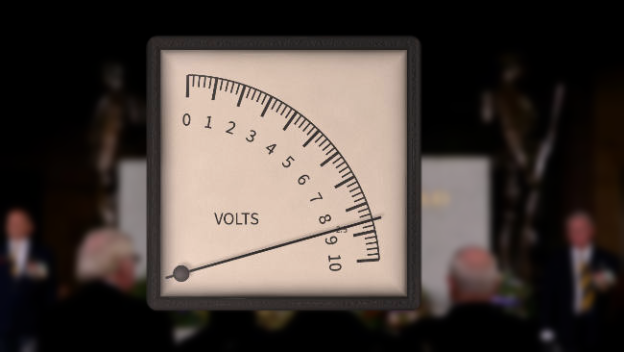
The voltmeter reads {"value": 8.6, "unit": "V"}
